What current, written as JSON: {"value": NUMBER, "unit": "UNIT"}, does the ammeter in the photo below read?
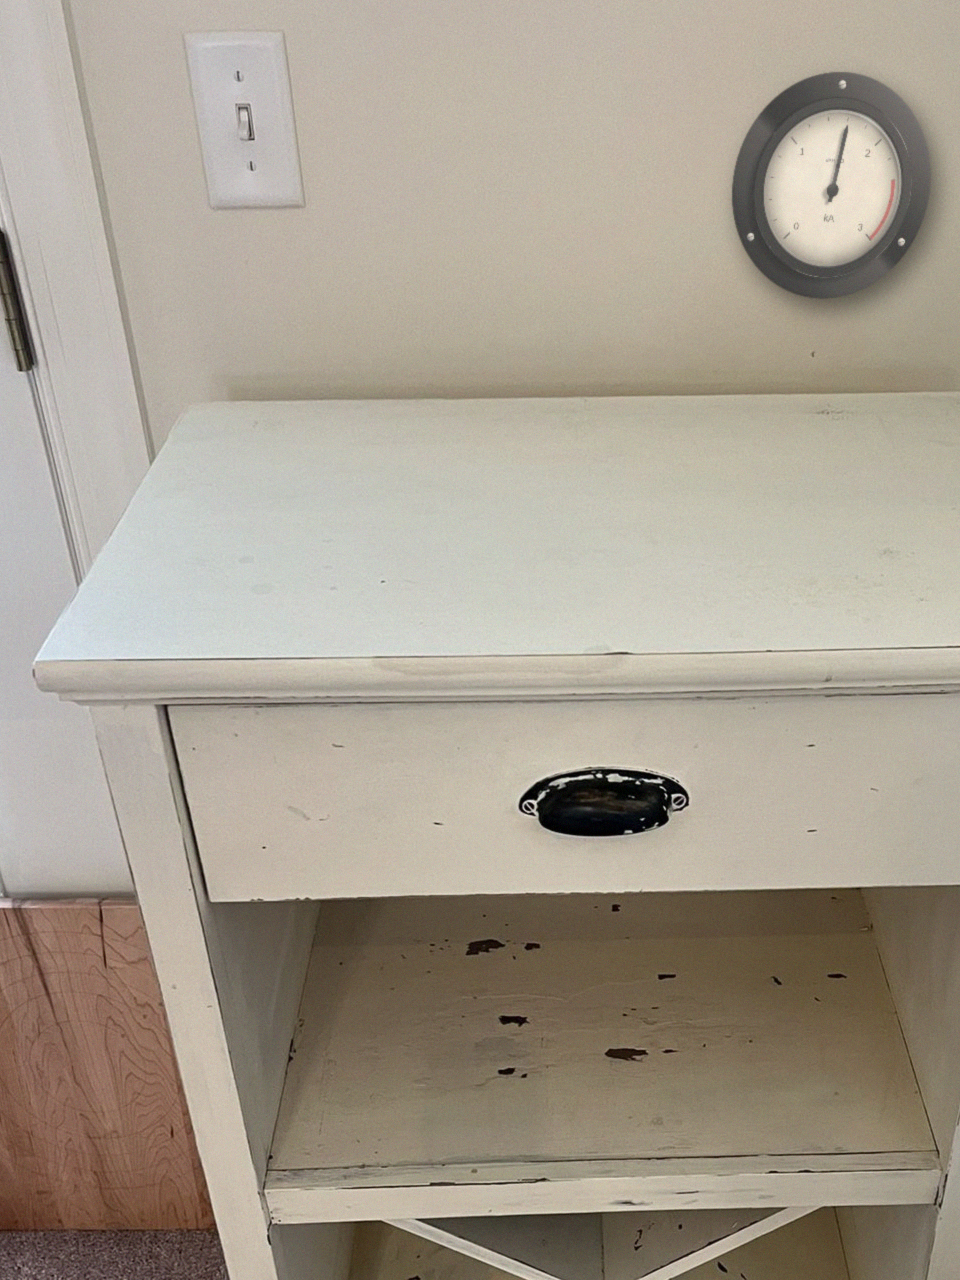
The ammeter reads {"value": 1.6, "unit": "kA"}
